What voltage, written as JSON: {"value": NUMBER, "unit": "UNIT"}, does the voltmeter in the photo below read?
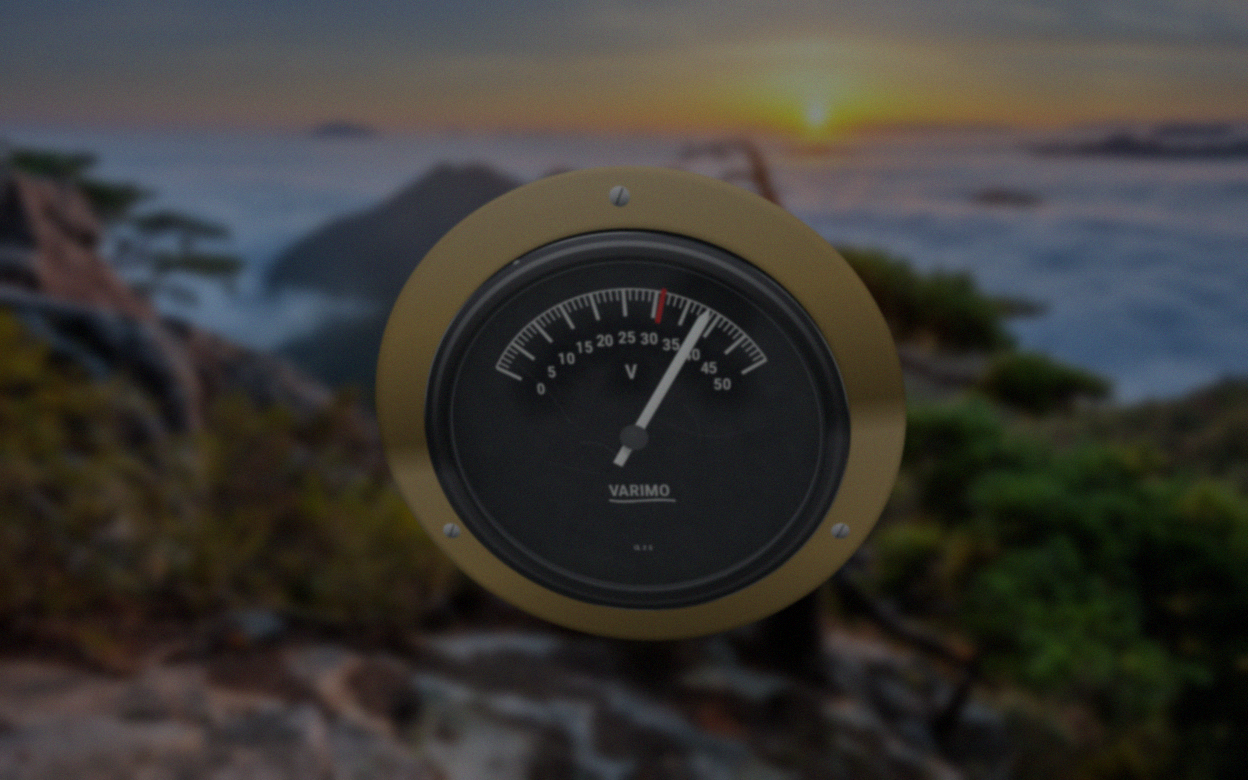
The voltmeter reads {"value": 38, "unit": "V"}
